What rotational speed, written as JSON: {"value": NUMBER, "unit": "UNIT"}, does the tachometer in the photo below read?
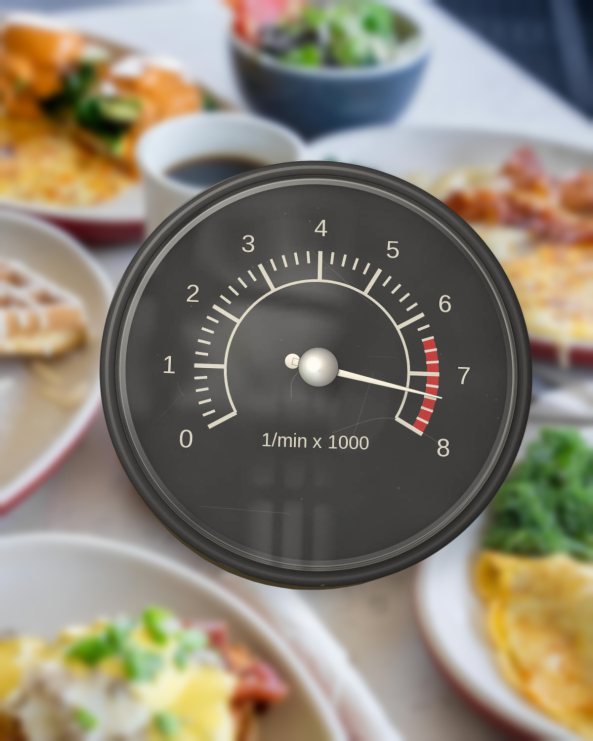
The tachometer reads {"value": 7400, "unit": "rpm"}
